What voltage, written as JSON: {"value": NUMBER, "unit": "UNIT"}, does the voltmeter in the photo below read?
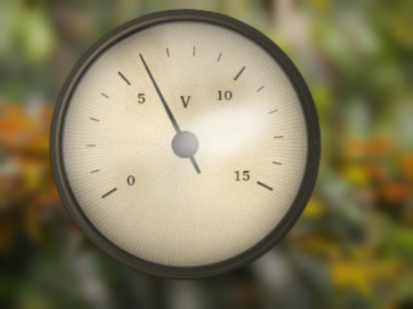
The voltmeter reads {"value": 6, "unit": "V"}
